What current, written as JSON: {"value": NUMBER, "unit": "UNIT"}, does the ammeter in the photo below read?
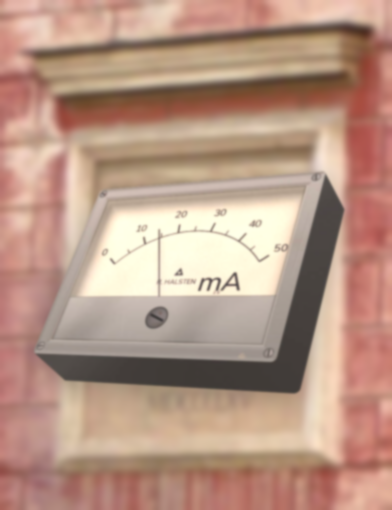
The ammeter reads {"value": 15, "unit": "mA"}
